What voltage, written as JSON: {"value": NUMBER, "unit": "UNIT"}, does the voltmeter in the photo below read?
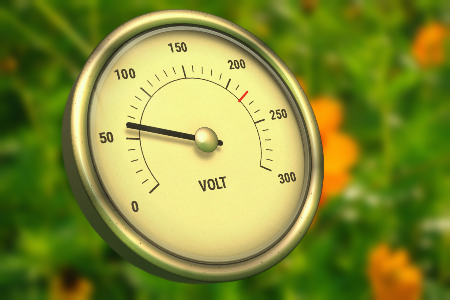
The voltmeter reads {"value": 60, "unit": "V"}
